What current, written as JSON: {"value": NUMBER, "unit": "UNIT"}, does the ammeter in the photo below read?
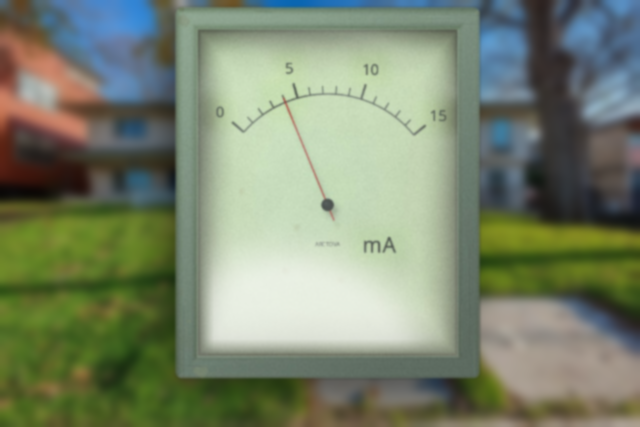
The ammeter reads {"value": 4, "unit": "mA"}
